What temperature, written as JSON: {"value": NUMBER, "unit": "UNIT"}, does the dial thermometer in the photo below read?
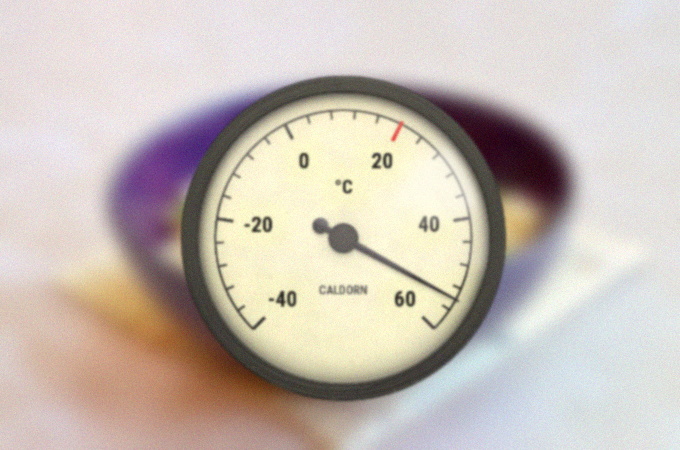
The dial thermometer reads {"value": 54, "unit": "°C"}
